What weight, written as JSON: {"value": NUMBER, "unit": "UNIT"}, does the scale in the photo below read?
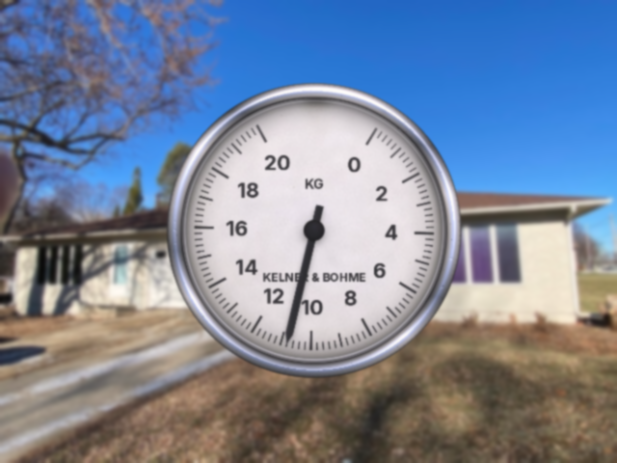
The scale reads {"value": 10.8, "unit": "kg"}
